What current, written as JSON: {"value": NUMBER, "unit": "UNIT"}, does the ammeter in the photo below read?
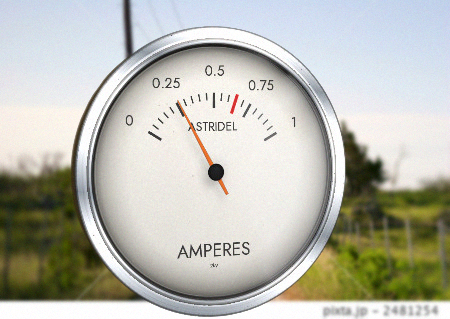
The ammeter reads {"value": 0.25, "unit": "A"}
